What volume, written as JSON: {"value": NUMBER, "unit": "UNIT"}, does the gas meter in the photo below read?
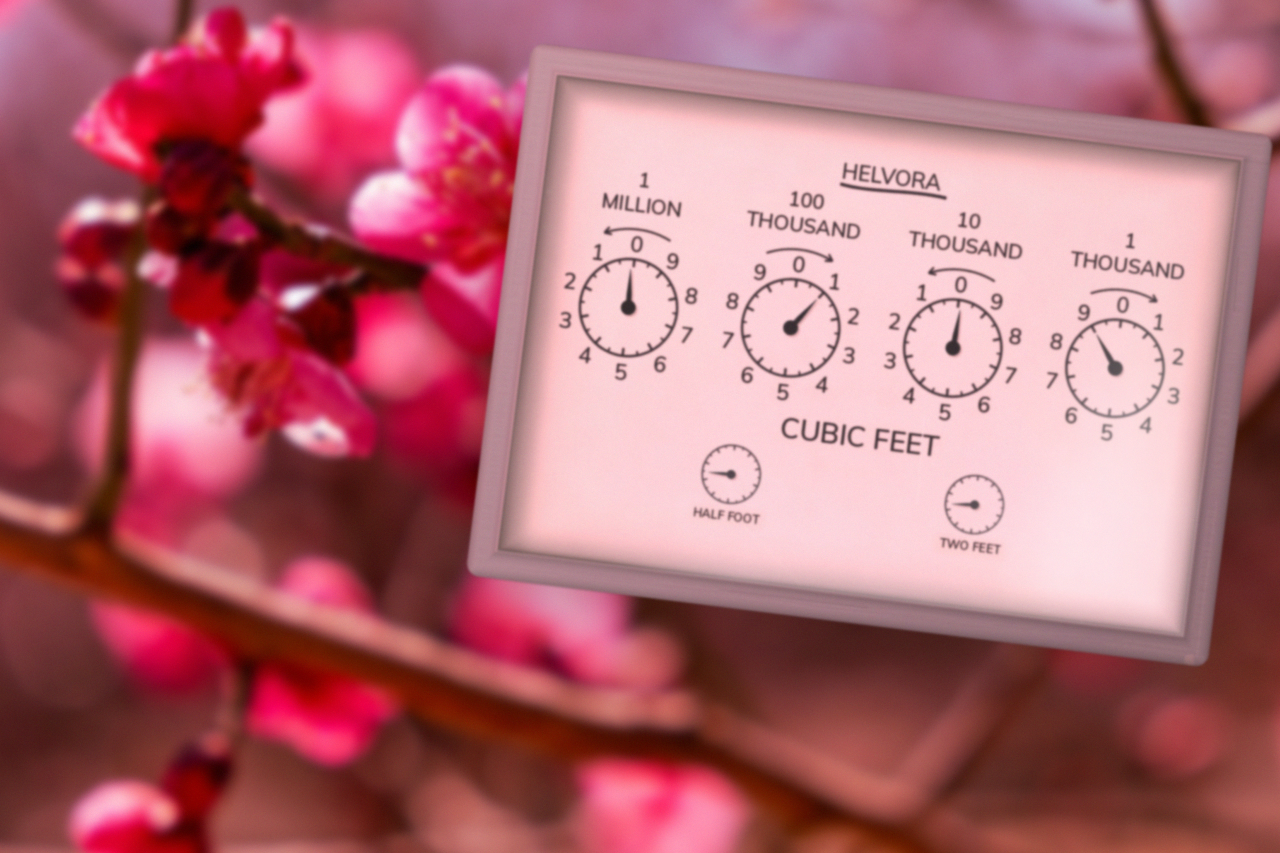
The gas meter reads {"value": 9900, "unit": "ft³"}
